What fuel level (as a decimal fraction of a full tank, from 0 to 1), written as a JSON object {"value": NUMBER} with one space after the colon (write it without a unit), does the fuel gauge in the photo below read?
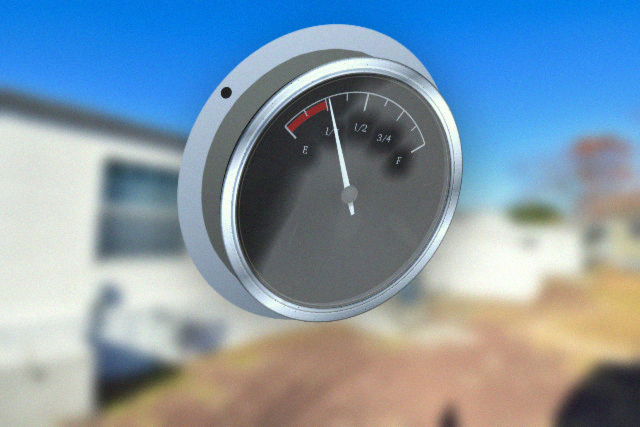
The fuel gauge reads {"value": 0.25}
